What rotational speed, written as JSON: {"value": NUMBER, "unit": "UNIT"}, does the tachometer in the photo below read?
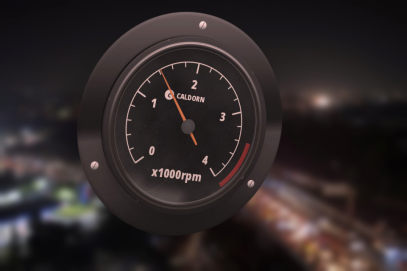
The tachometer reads {"value": 1400, "unit": "rpm"}
